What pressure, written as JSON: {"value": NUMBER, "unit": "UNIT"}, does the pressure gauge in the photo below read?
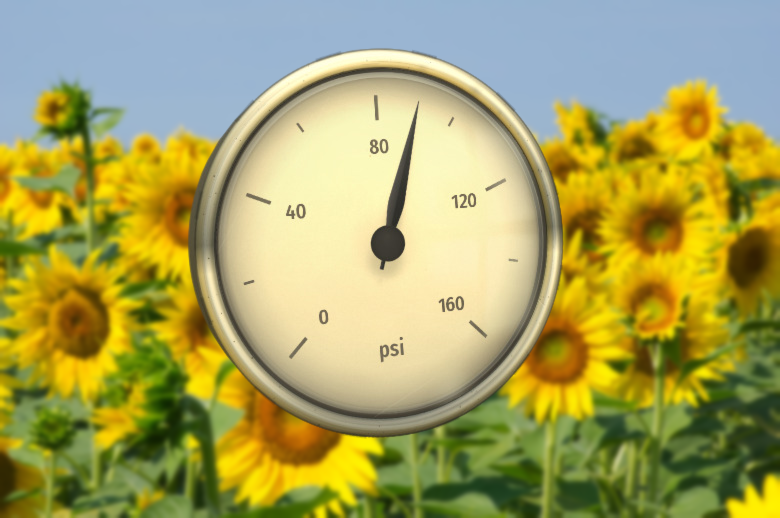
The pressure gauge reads {"value": 90, "unit": "psi"}
